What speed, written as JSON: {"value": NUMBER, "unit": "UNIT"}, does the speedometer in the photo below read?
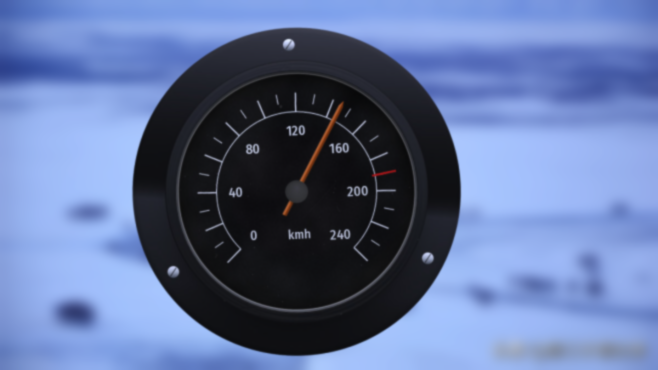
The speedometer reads {"value": 145, "unit": "km/h"}
